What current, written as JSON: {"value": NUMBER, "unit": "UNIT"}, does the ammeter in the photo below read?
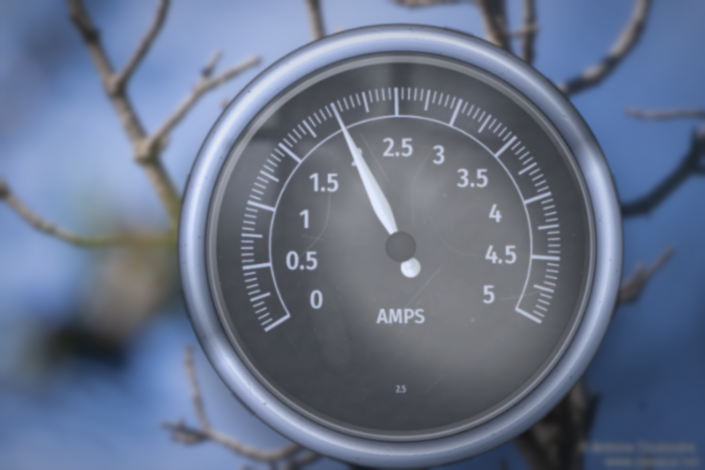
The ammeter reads {"value": 2, "unit": "A"}
